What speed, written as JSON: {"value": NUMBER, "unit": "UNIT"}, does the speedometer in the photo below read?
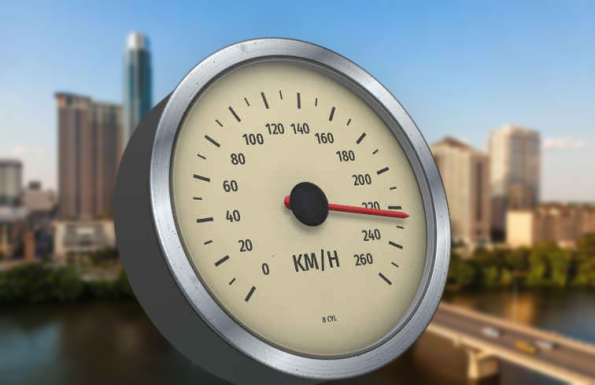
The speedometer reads {"value": 225, "unit": "km/h"}
